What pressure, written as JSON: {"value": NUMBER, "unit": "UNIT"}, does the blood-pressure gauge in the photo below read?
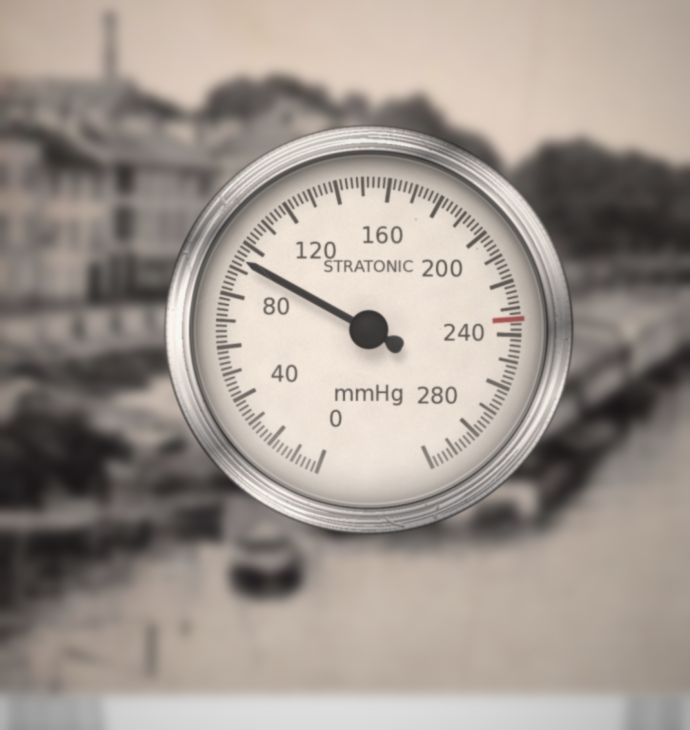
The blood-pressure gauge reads {"value": 94, "unit": "mmHg"}
